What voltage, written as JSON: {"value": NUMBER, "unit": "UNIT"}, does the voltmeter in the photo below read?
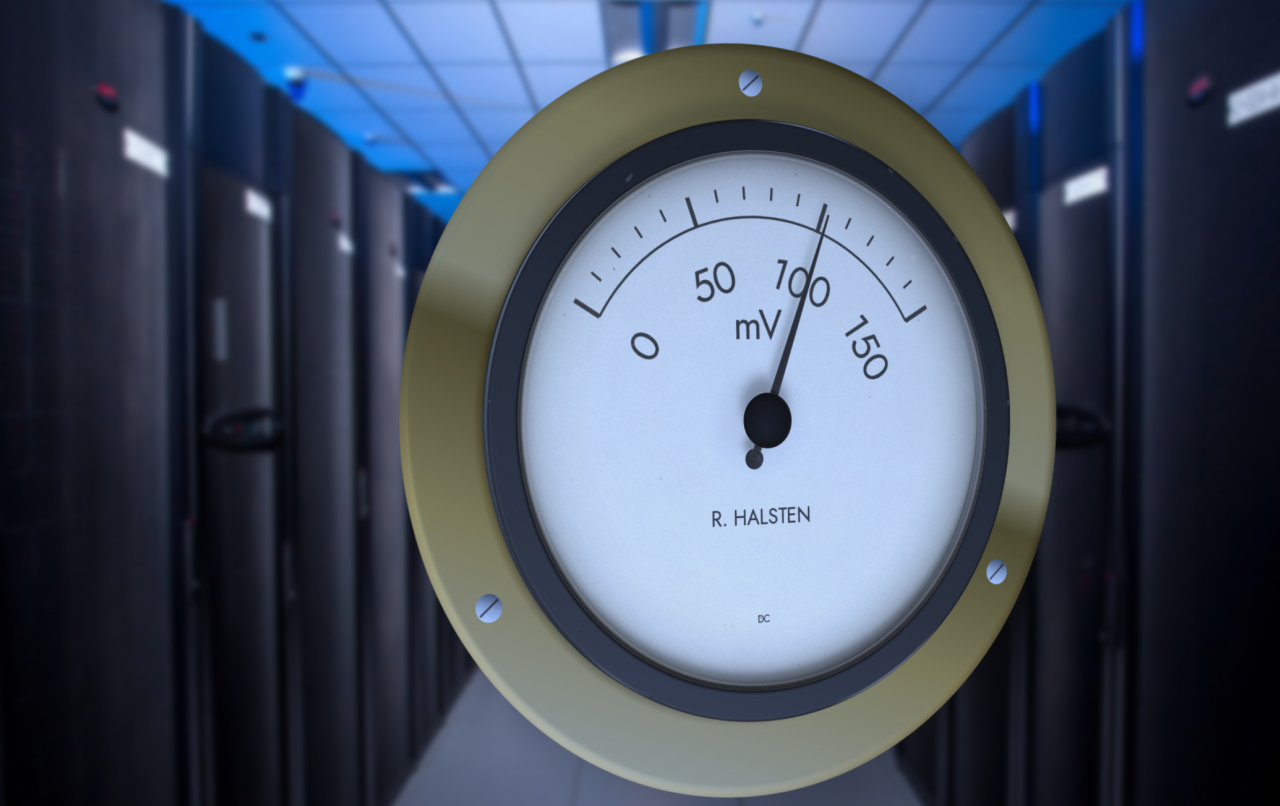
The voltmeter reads {"value": 100, "unit": "mV"}
